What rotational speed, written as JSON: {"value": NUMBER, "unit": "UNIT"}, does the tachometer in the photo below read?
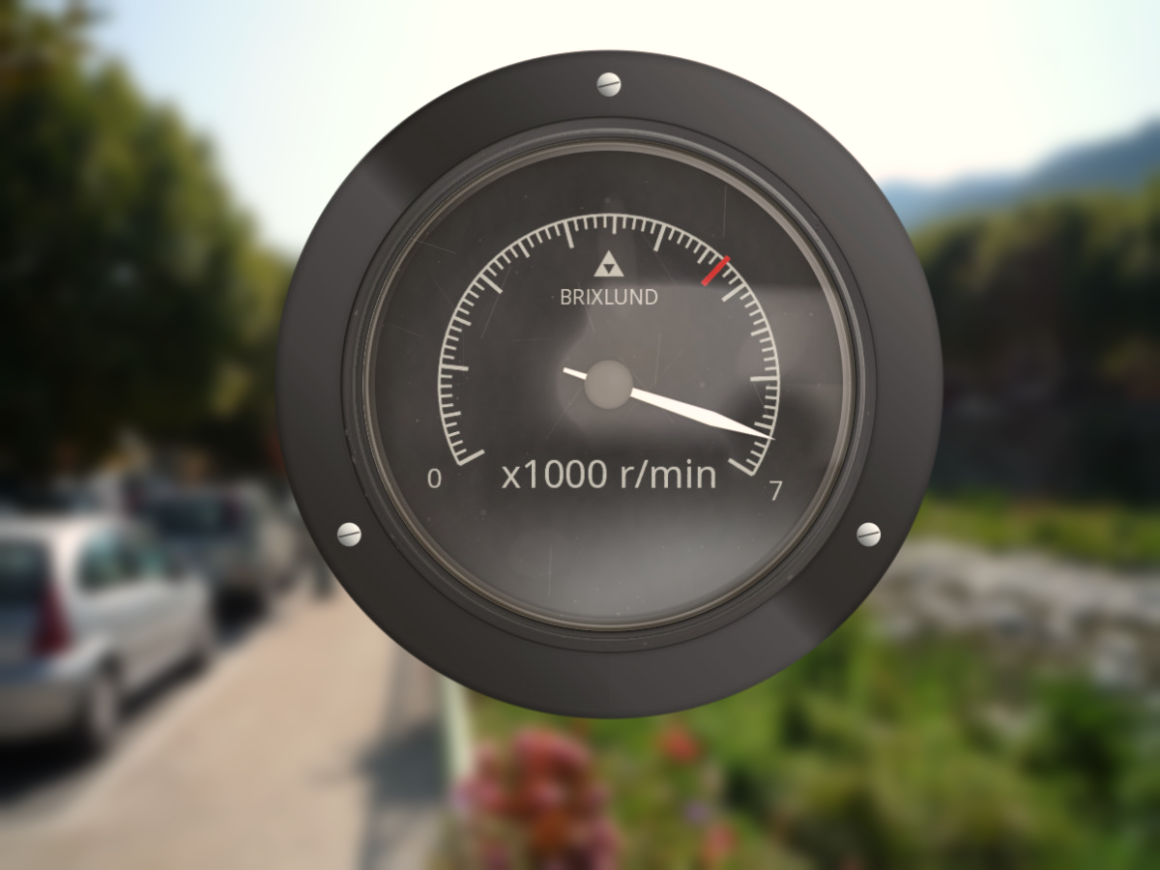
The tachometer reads {"value": 6600, "unit": "rpm"}
